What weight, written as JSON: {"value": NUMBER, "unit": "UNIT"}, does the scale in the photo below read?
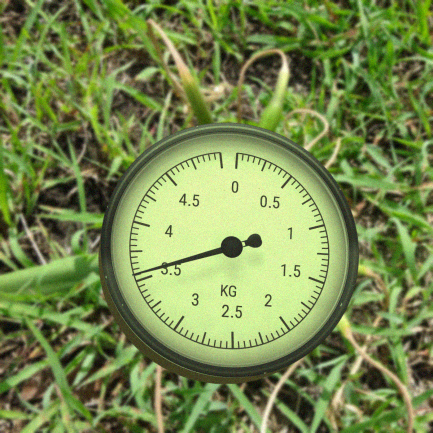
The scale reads {"value": 3.55, "unit": "kg"}
